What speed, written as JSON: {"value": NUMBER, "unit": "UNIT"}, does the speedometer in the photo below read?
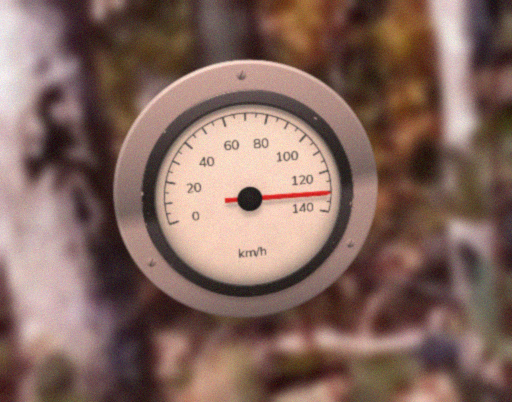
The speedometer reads {"value": 130, "unit": "km/h"}
